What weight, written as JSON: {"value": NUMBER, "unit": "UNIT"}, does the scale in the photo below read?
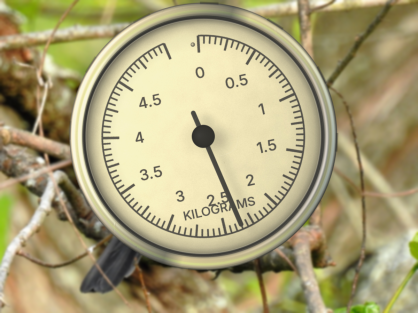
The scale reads {"value": 2.35, "unit": "kg"}
